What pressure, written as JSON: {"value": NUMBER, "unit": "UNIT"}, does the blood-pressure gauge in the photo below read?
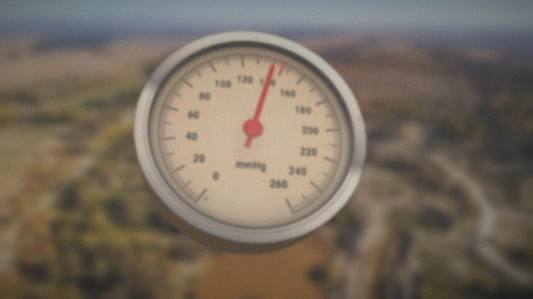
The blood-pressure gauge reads {"value": 140, "unit": "mmHg"}
